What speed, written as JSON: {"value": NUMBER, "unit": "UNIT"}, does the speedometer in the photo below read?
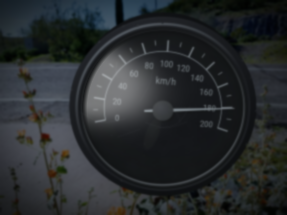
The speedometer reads {"value": 180, "unit": "km/h"}
